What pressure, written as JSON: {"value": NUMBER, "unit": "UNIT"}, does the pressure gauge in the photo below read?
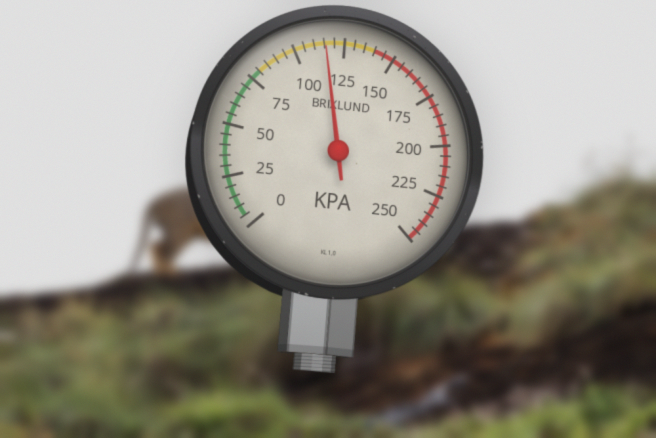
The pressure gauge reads {"value": 115, "unit": "kPa"}
